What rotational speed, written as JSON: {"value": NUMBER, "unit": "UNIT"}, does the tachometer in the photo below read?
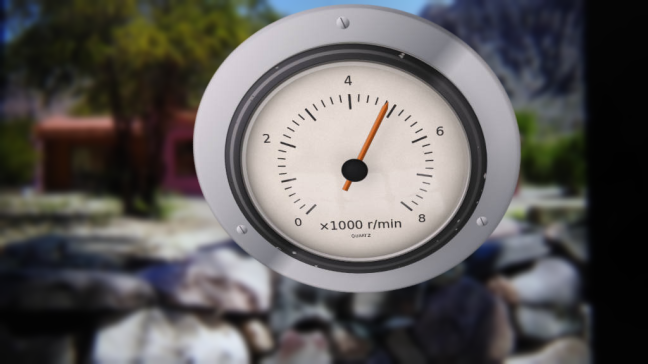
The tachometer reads {"value": 4800, "unit": "rpm"}
